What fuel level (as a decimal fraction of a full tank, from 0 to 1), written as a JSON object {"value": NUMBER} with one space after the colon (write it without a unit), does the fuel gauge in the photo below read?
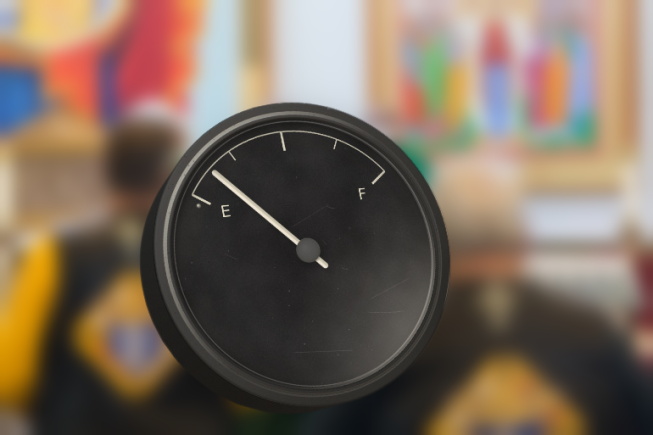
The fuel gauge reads {"value": 0.125}
